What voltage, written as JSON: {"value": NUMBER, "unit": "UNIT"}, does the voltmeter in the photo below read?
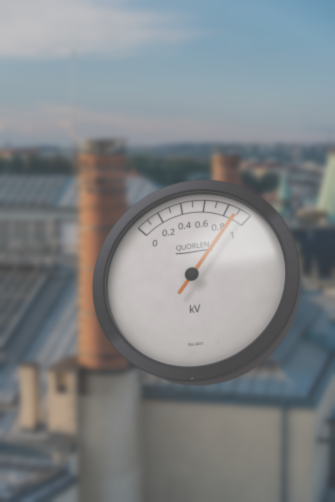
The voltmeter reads {"value": 0.9, "unit": "kV"}
